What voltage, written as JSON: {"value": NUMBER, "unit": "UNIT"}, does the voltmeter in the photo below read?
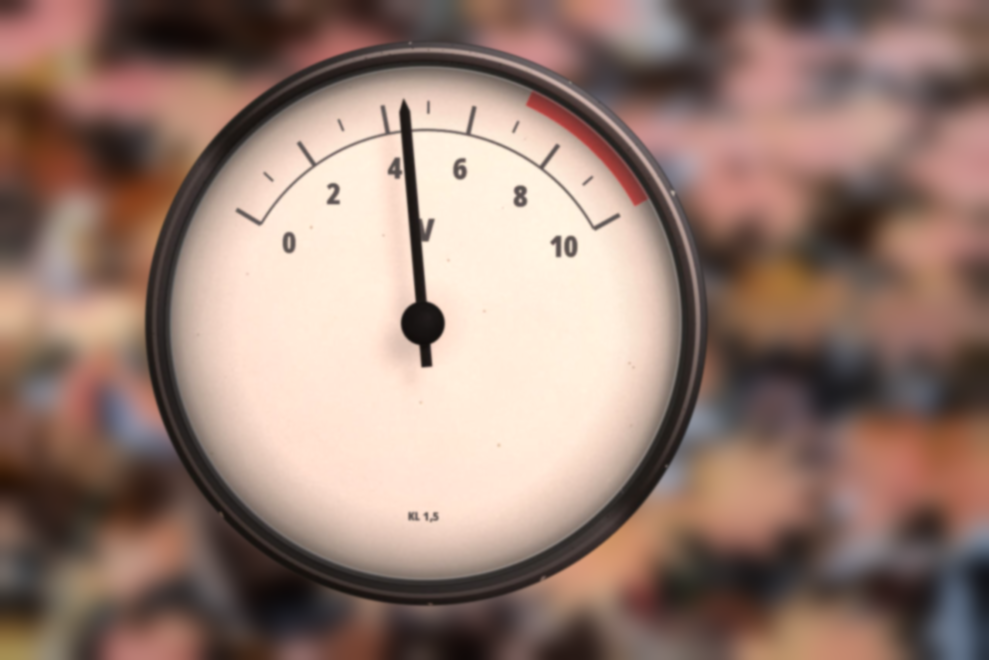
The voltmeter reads {"value": 4.5, "unit": "V"}
